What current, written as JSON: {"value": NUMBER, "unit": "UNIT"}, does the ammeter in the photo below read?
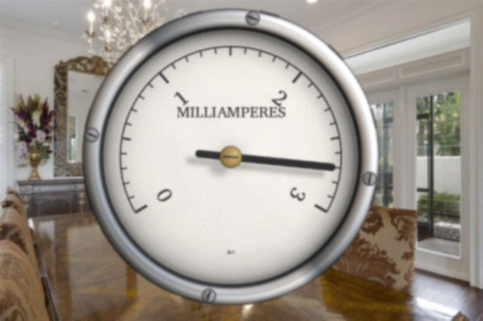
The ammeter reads {"value": 2.7, "unit": "mA"}
